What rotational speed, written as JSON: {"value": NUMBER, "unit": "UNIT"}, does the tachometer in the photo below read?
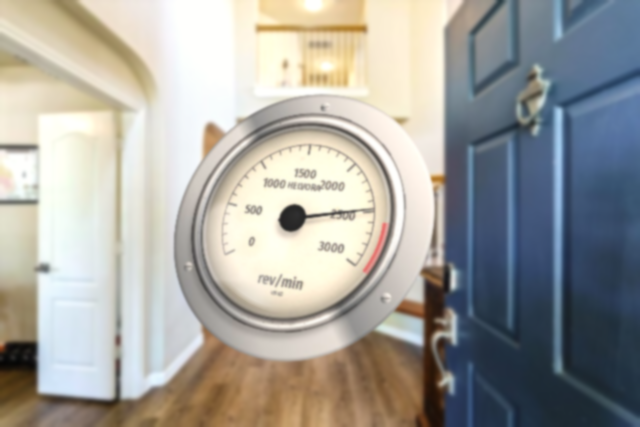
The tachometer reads {"value": 2500, "unit": "rpm"}
